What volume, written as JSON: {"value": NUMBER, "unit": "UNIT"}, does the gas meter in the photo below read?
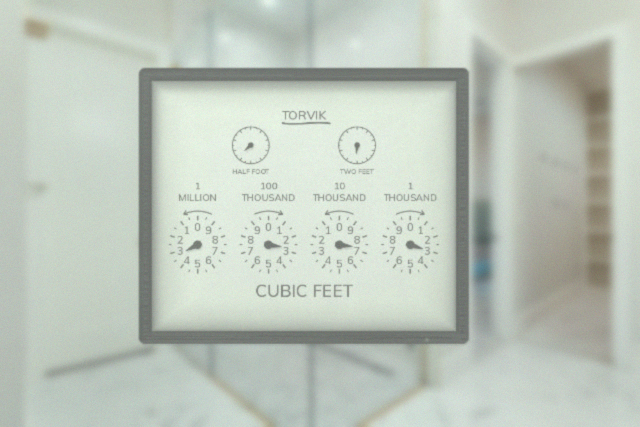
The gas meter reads {"value": 327300, "unit": "ft³"}
